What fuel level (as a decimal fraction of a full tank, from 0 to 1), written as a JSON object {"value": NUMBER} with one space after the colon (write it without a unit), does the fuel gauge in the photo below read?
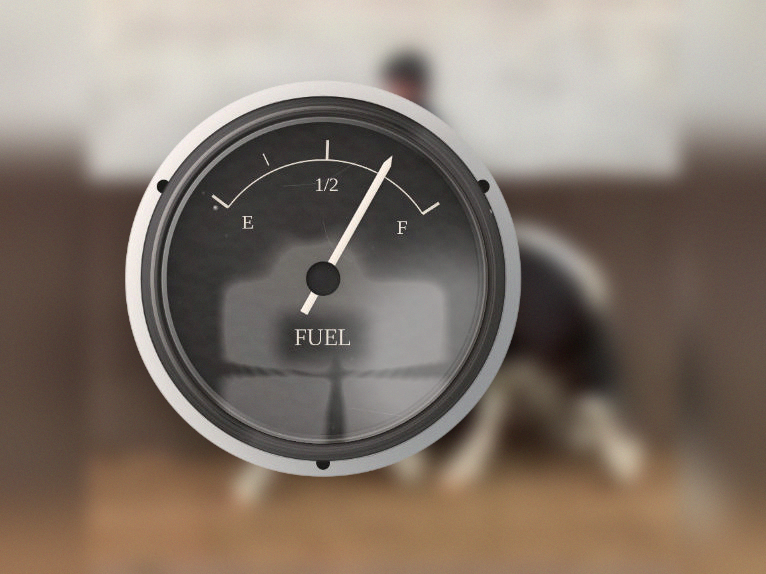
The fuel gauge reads {"value": 0.75}
